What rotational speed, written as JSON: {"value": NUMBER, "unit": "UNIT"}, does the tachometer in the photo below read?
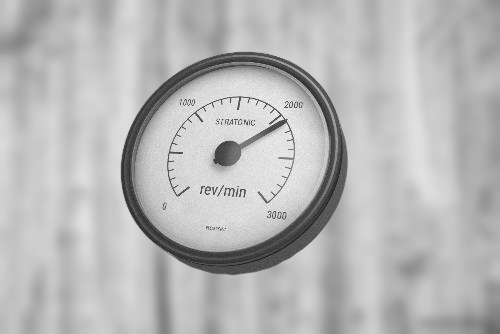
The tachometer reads {"value": 2100, "unit": "rpm"}
